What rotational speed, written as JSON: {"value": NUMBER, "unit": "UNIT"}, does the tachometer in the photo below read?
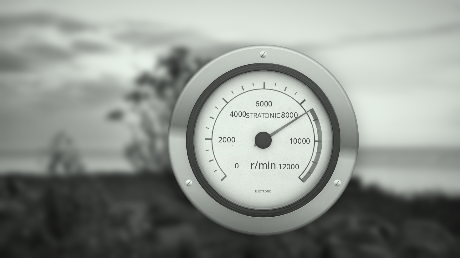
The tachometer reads {"value": 8500, "unit": "rpm"}
